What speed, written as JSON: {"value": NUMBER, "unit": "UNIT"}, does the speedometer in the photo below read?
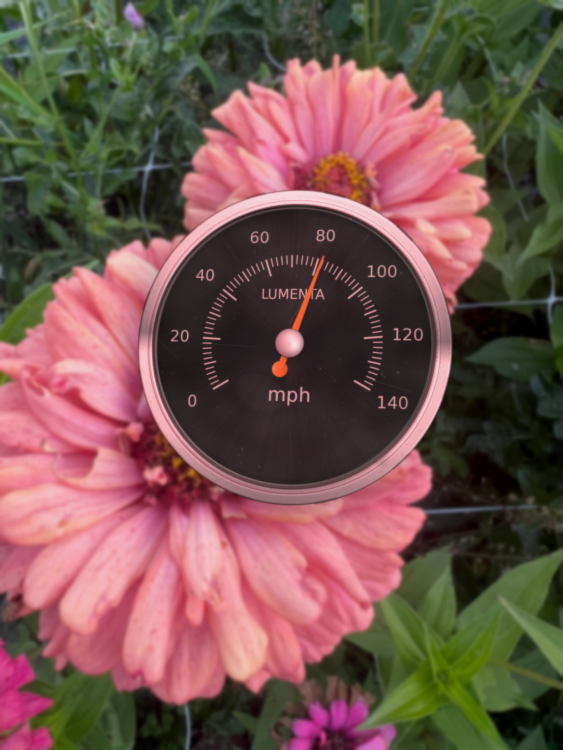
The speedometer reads {"value": 82, "unit": "mph"}
